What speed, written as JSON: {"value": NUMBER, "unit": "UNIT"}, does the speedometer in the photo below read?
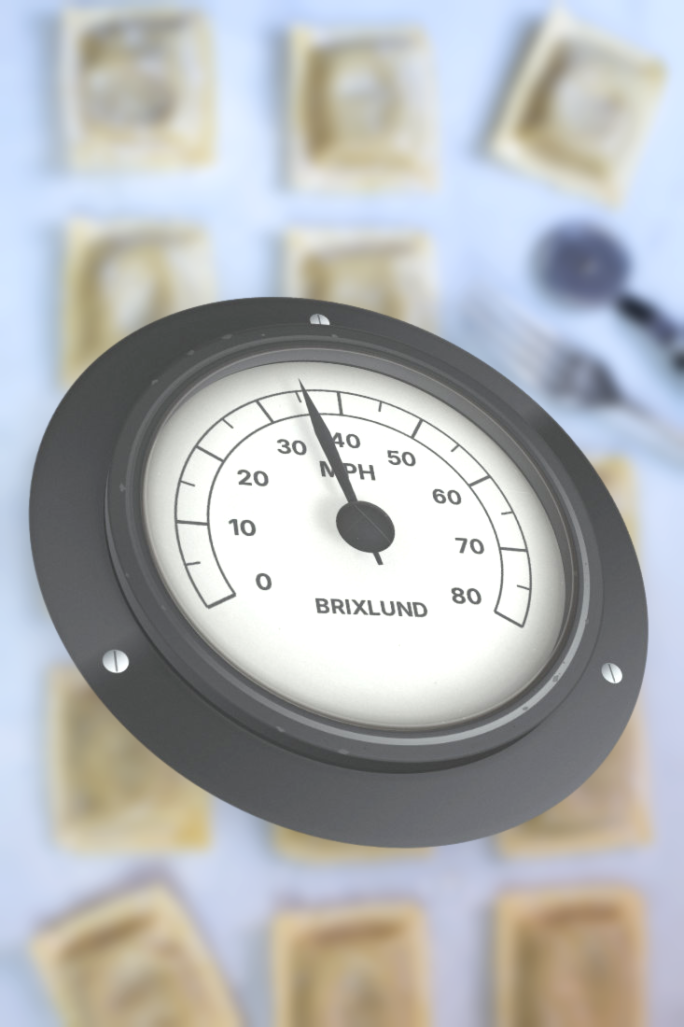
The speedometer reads {"value": 35, "unit": "mph"}
